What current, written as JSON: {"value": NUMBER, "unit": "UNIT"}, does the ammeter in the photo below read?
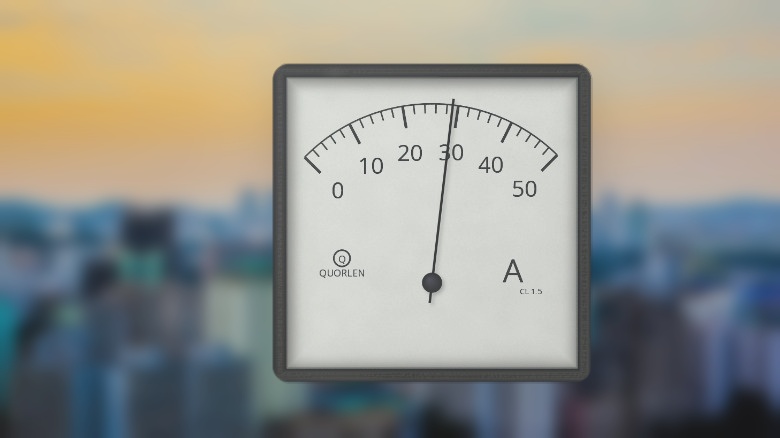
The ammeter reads {"value": 29, "unit": "A"}
